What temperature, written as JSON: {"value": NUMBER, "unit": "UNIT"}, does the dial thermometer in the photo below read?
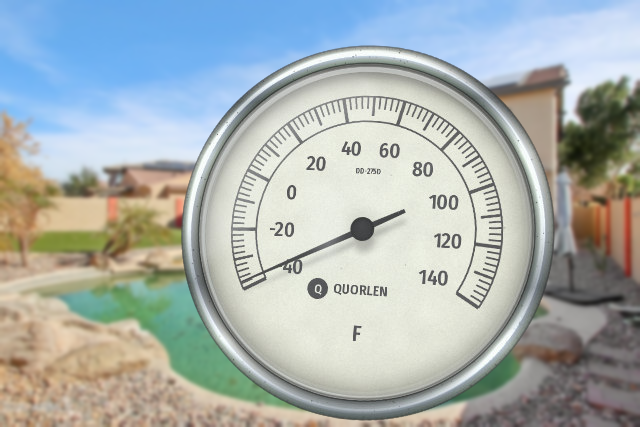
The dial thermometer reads {"value": -38, "unit": "°F"}
